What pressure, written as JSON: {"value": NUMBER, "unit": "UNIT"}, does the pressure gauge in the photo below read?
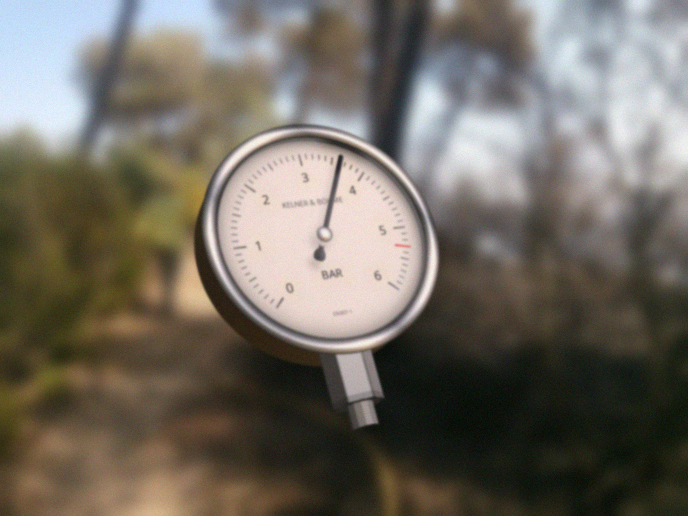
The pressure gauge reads {"value": 3.6, "unit": "bar"}
